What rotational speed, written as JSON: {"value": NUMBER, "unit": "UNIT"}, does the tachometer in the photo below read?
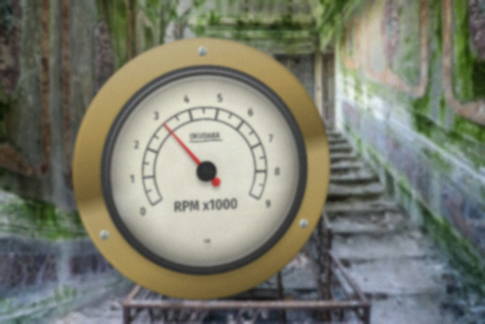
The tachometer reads {"value": 3000, "unit": "rpm"}
